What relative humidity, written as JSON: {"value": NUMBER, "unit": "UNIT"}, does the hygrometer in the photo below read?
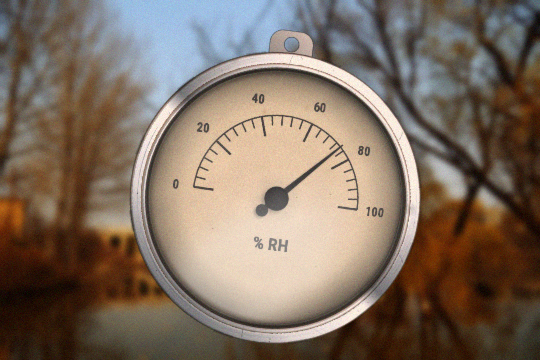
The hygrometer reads {"value": 74, "unit": "%"}
